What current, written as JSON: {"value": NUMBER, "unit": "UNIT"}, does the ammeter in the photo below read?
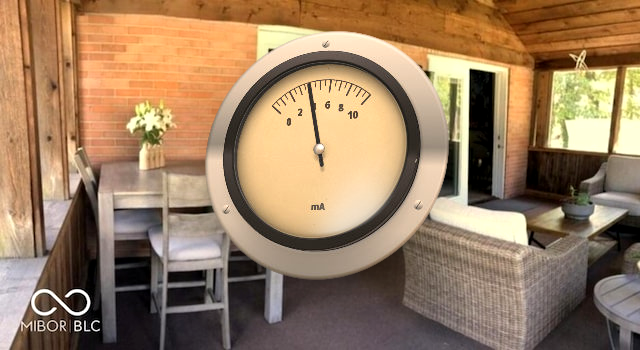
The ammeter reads {"value": 4, "unit": "mA"}
